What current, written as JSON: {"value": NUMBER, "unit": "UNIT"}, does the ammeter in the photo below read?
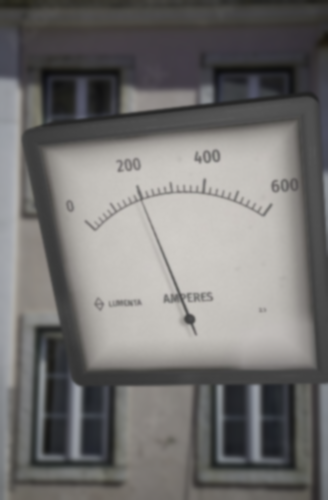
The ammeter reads {"value": 200, "unit": "A"}
